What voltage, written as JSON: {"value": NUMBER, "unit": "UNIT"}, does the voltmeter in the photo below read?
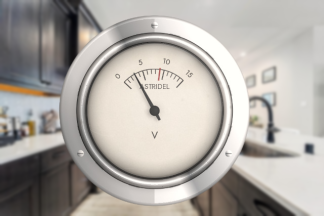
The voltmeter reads {"value": 3, "unit": "V"}
